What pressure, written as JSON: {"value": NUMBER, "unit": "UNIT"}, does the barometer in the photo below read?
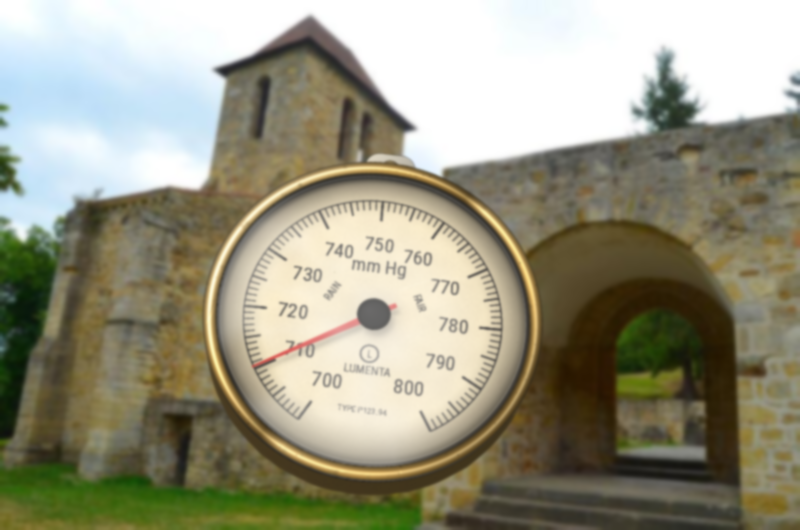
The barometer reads {"value": 710, "unit": "mmHg"}
